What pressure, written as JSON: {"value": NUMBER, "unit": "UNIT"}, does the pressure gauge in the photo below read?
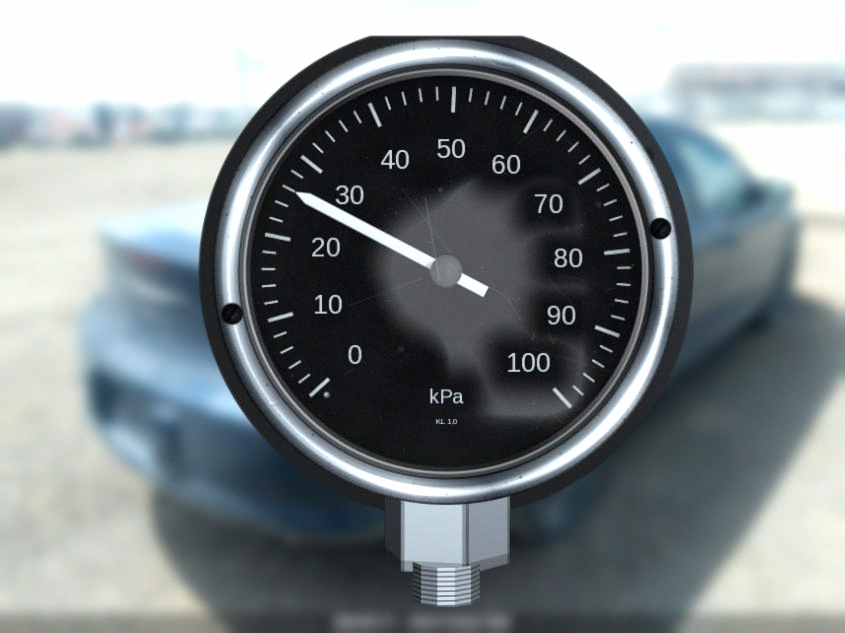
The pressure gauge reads {"value": 26, "unit": "kPa"}
